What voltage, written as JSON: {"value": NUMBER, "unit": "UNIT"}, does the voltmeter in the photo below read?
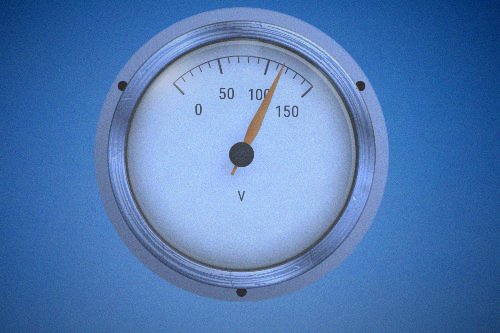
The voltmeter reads {"value": 115, "unit": "V"}
